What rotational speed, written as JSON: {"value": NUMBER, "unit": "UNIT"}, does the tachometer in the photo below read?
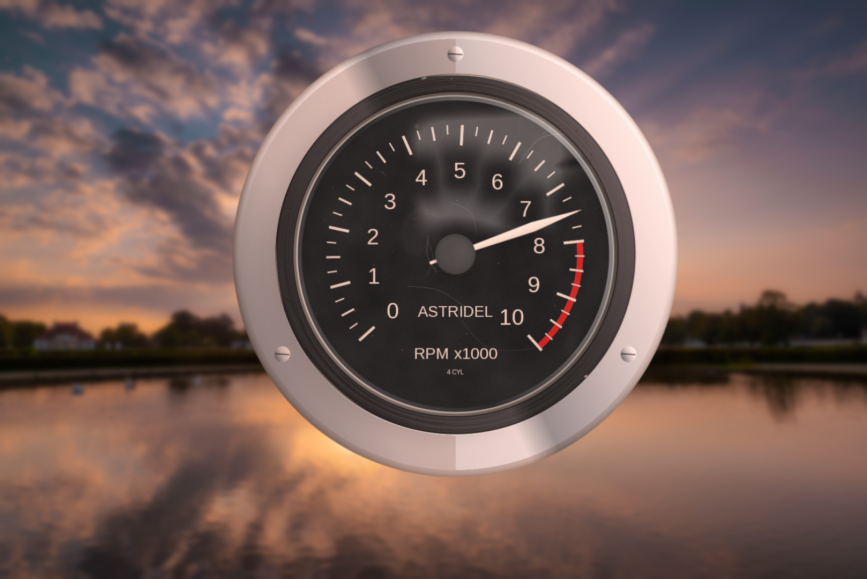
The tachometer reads {"value": 7500, "unit": "rpm"}
